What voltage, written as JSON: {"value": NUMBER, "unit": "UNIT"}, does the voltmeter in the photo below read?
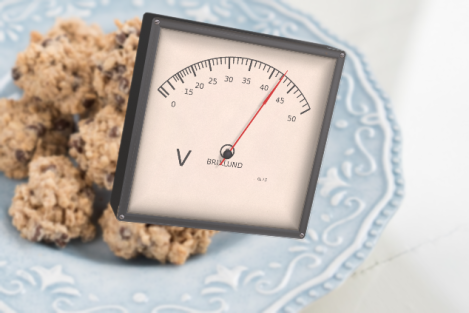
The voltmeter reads {"value": 42, "unit": "V"}
